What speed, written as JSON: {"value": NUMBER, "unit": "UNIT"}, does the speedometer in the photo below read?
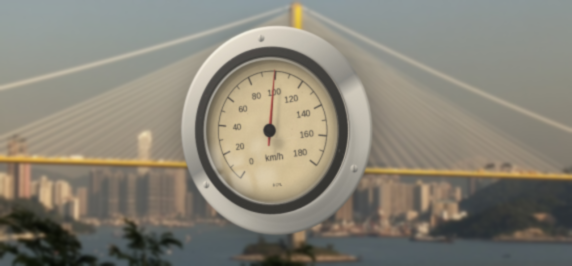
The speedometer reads {"value": 100, "unit": "km/h"}
